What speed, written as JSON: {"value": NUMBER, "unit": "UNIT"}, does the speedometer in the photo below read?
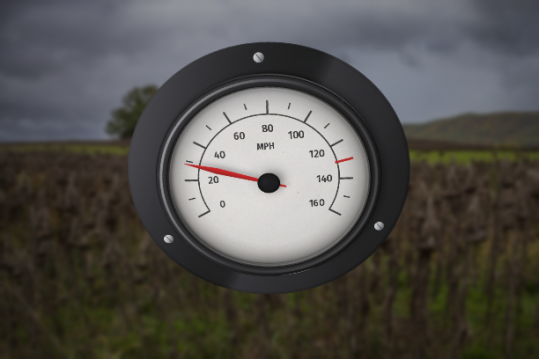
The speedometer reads {"value": 30, "unit": "mph"}
